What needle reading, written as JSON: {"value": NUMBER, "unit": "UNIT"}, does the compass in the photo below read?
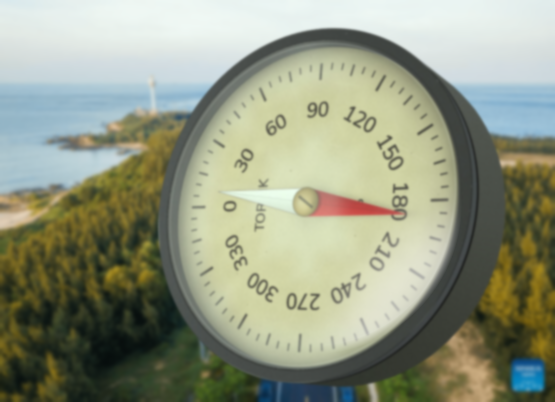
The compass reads {"value": 187.5, "unit": "°"}
